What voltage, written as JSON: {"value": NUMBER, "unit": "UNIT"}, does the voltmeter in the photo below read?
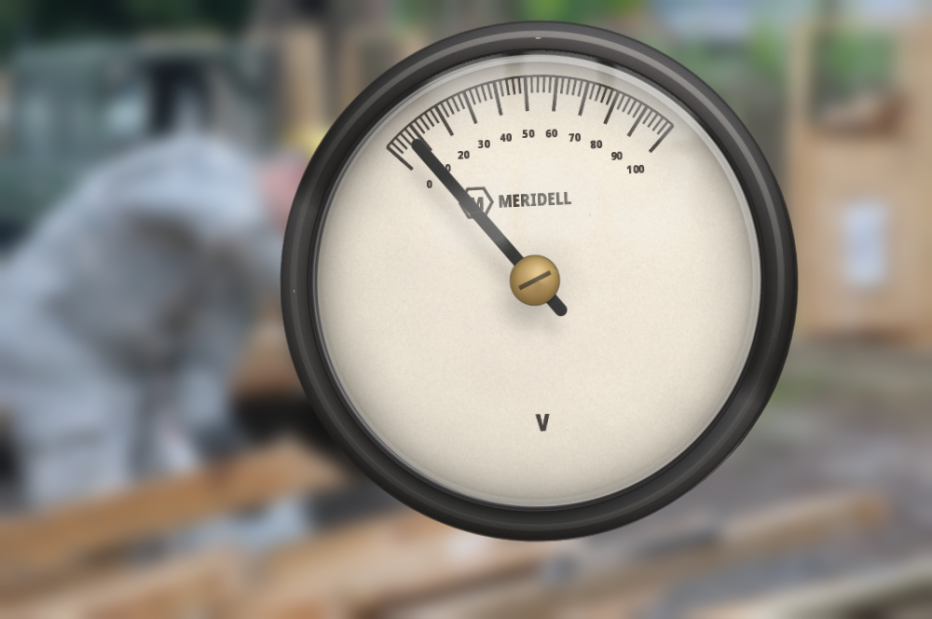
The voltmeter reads {"value": 8, "unit": "V"}
